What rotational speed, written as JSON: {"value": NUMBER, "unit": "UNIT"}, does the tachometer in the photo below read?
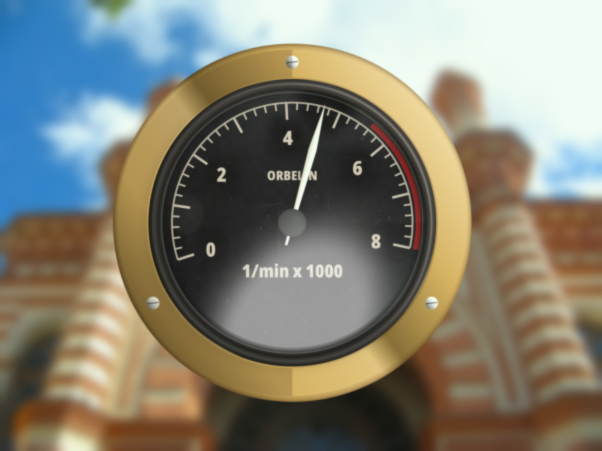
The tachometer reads {"value": 4700, "unit": "rpm"}
